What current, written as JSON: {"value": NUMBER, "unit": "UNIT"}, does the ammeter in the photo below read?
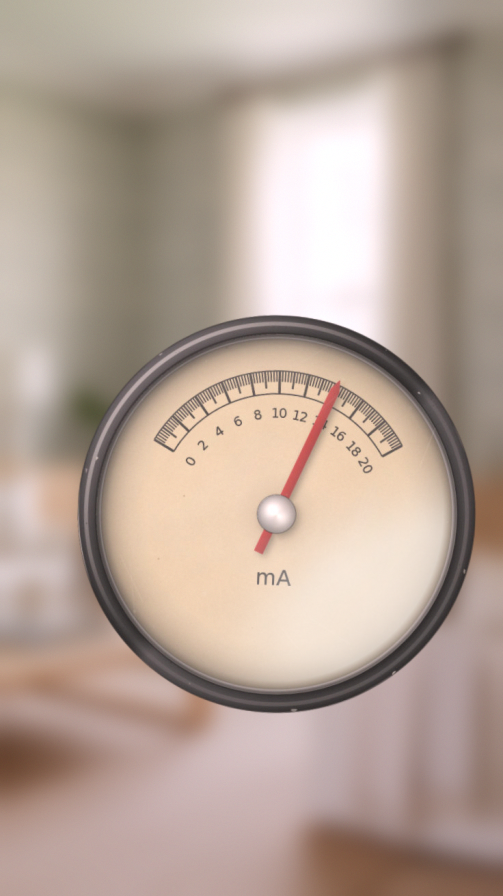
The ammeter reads {"value": 14, "unit": "mA"}
